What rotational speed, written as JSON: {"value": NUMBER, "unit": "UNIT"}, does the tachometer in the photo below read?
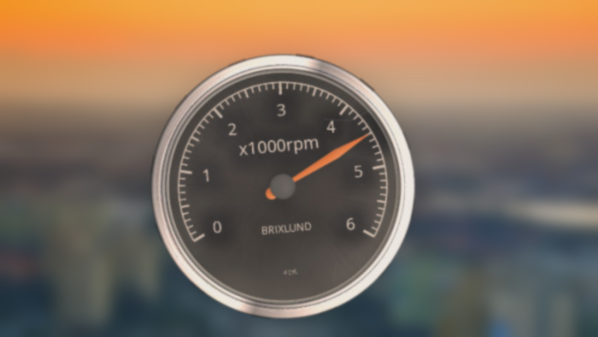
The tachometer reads {"value": 4500, "unit": "rpm"}
